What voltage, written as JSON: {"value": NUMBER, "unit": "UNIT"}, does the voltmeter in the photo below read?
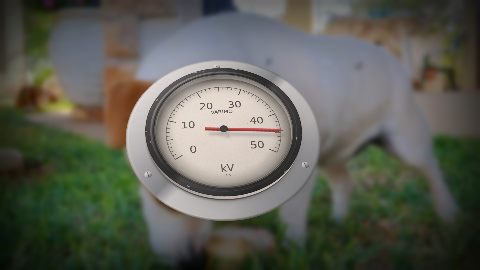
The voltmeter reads {"value": 45, "unit": "kV"}
